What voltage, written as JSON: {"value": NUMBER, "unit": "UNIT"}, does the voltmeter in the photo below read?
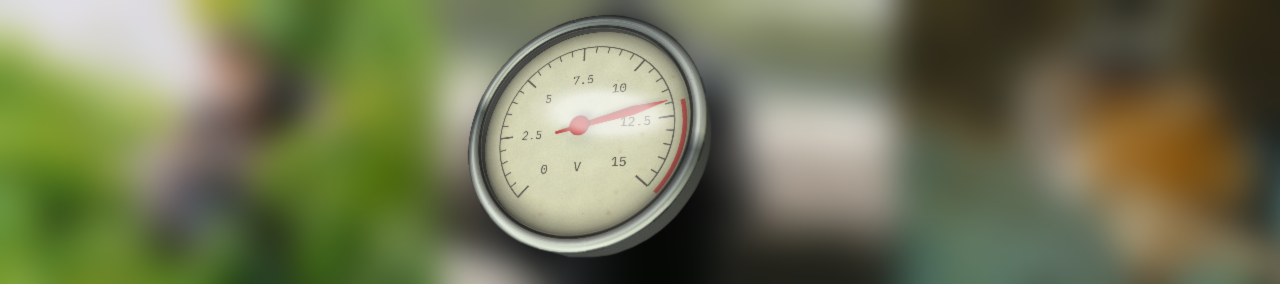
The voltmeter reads {"value": 12, "unit": "V"}
